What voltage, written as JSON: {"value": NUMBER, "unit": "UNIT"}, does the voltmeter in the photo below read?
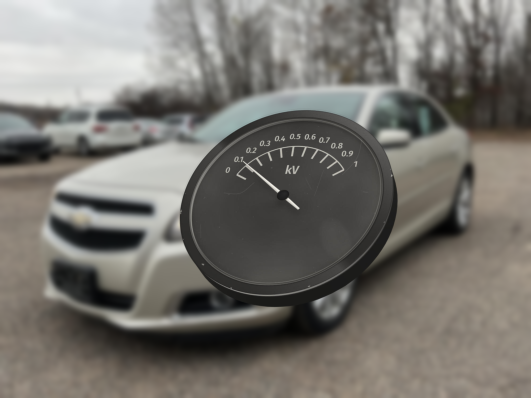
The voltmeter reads {"value": 0.1, "unit": "kV"}
